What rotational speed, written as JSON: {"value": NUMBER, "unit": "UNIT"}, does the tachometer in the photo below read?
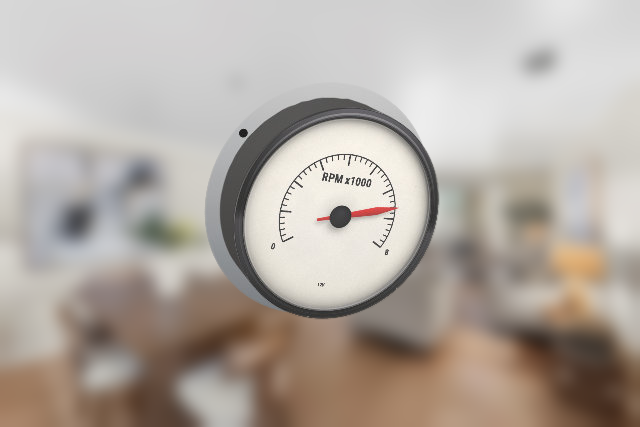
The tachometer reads {"value": 6600, "unit": "rpm"}
